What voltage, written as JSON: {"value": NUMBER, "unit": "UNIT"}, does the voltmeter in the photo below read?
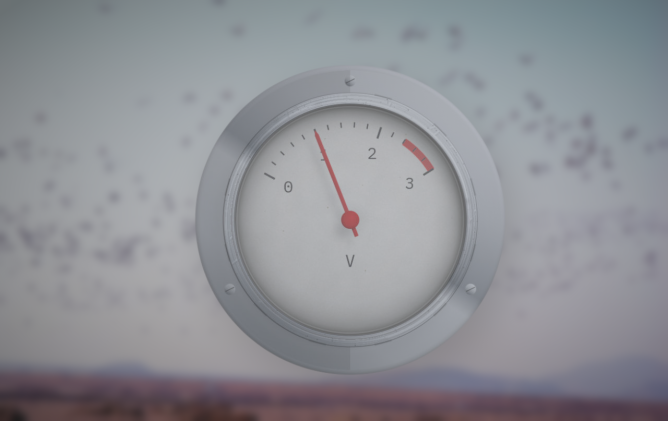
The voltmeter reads {"value": 1, "unit": "V"}
